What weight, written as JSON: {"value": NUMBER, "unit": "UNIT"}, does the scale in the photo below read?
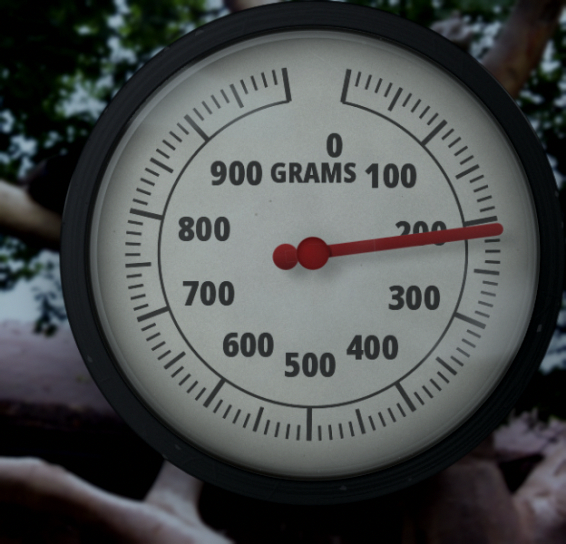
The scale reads {"value": 210, "unit": "g"}
